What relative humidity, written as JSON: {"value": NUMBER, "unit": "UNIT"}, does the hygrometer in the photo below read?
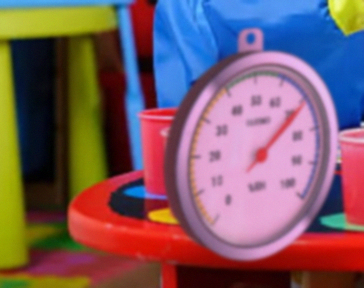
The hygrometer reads {"value": 70, "unit": "%"}
